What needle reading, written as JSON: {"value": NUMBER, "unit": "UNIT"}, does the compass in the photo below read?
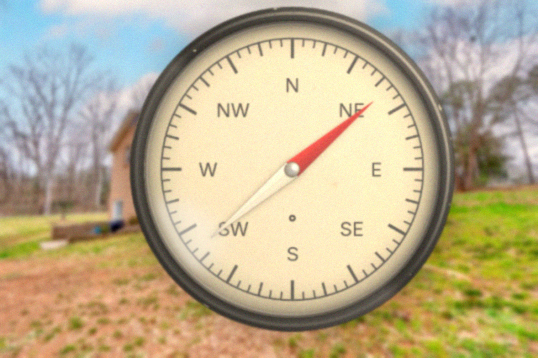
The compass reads {"value": 50, "unit": "°"}
